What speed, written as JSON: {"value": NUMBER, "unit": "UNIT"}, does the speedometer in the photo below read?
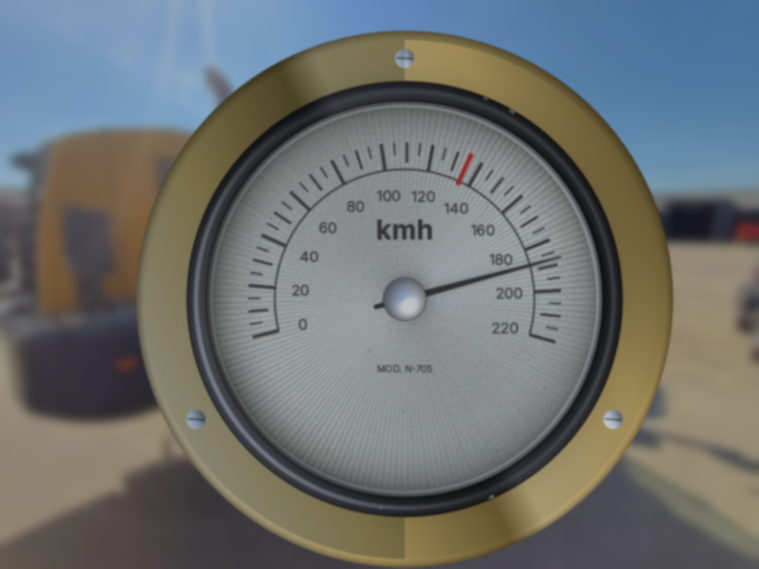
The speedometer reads {"value": 187.5, "unit": "km/h"}
